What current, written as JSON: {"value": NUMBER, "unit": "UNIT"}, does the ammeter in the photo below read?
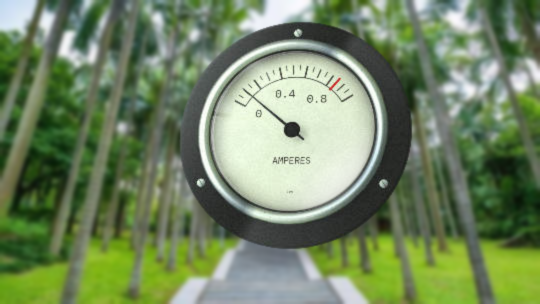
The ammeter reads {"value": 0.1, "unit": "A"}
